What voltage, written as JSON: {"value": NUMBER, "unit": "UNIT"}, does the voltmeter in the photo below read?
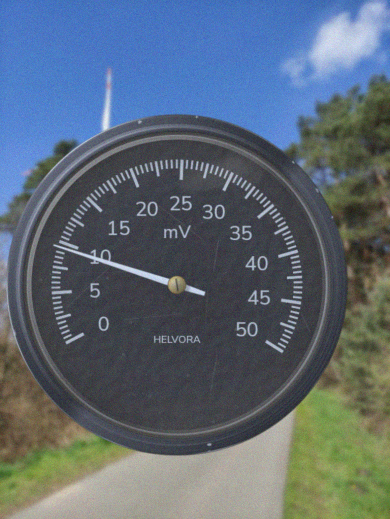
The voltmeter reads {"value": 9.5, "unit": "mV"}
